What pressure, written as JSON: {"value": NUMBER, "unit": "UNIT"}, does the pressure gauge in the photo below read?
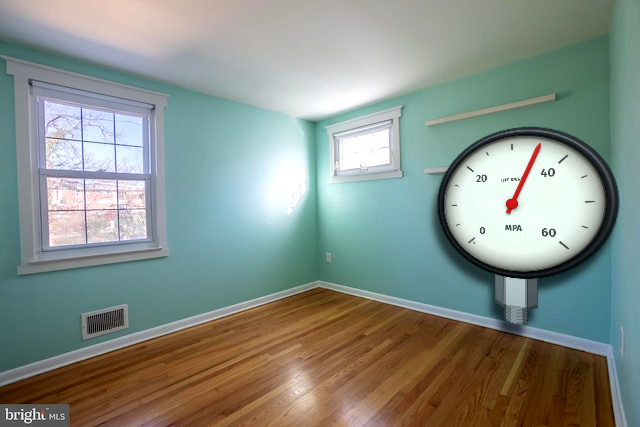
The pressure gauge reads {"value": 35, "unit": "MPa"}
